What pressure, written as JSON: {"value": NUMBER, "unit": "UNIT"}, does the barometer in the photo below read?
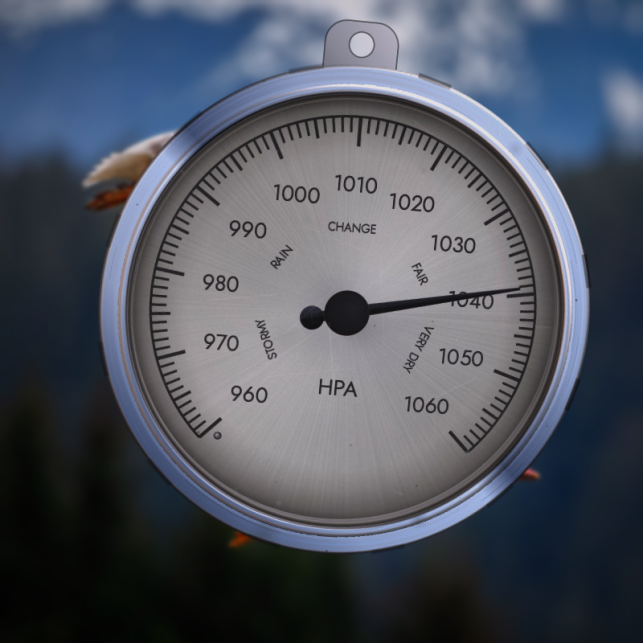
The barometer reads {"value": 1039, "unit": "hPa"}
